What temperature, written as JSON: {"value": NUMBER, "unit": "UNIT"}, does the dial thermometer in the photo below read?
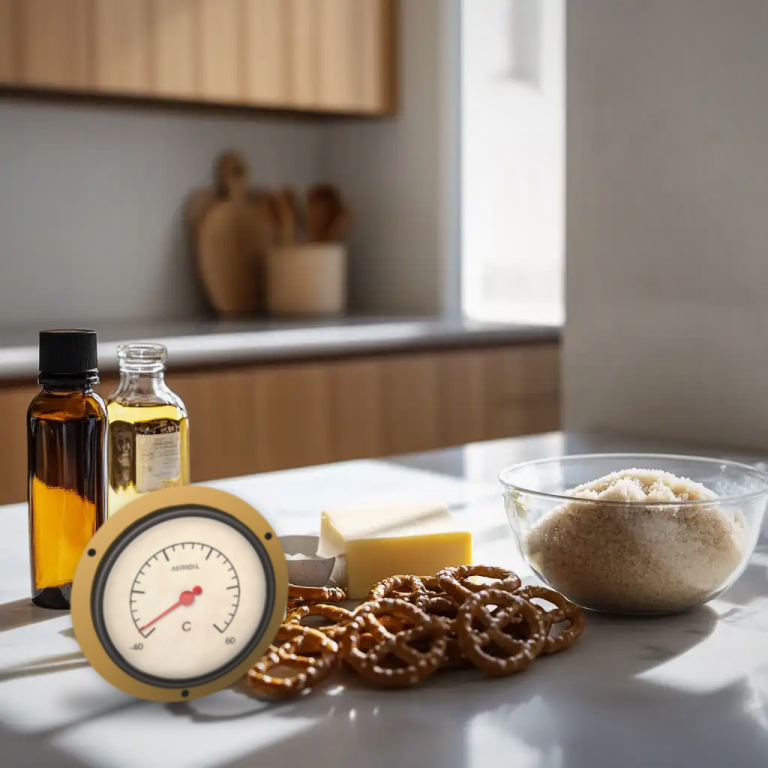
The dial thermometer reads {"value": -36, "unit": "°C"}
